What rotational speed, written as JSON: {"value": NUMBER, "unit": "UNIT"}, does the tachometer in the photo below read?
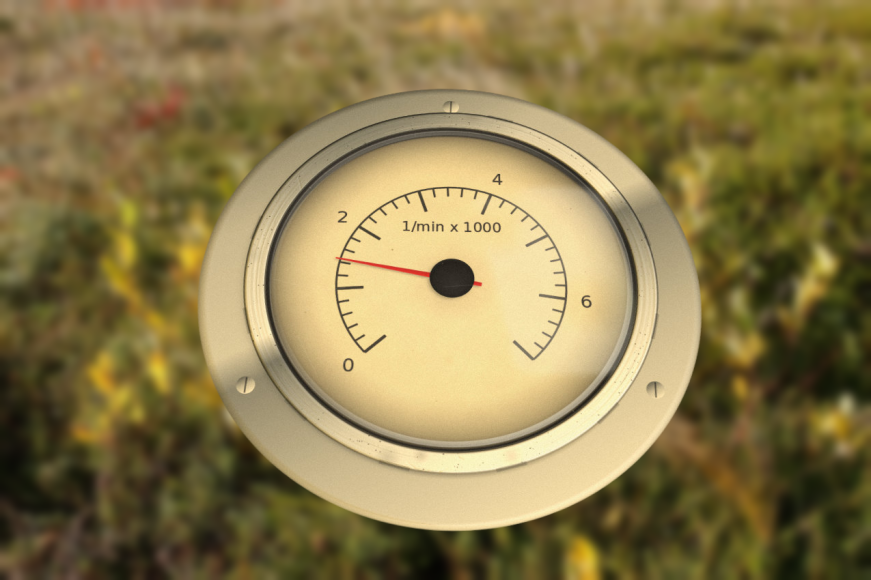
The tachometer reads {"value": 1400, "unit": "rpm"}
